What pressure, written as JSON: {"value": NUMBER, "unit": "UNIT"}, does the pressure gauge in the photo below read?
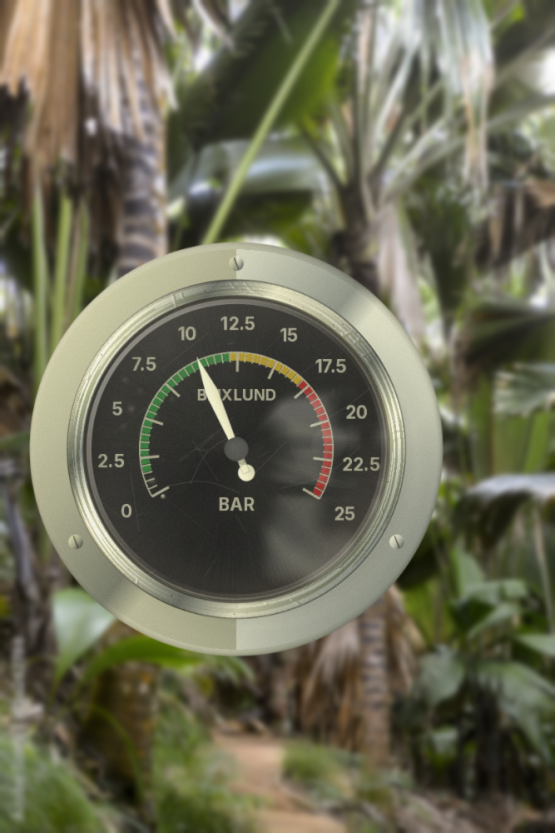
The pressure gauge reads {"value": 10, "unit": "bar"}
